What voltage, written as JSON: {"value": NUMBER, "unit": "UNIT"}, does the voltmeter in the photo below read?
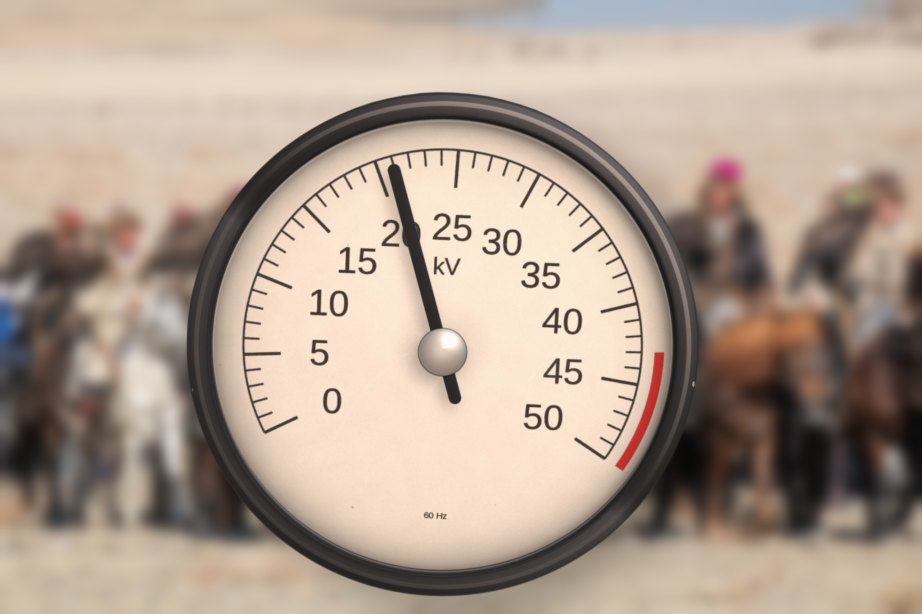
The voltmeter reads {"value": 21, "unit": "kV"}
